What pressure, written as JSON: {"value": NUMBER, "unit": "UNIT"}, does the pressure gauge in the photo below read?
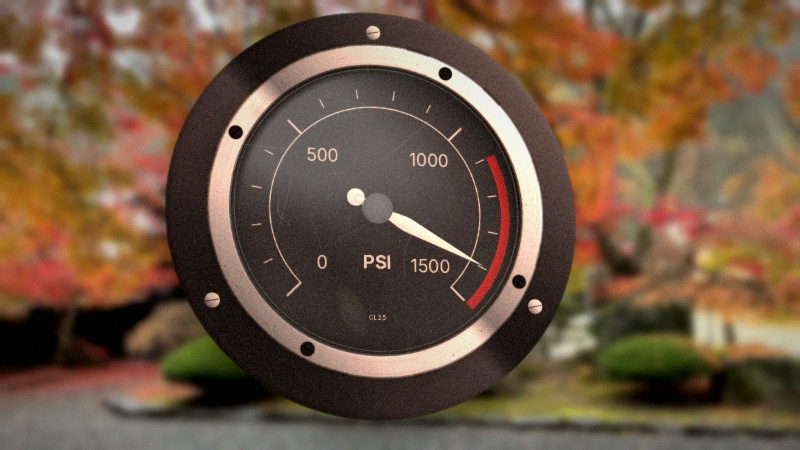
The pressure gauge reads {"value": 1400, "unit": "psi"}
